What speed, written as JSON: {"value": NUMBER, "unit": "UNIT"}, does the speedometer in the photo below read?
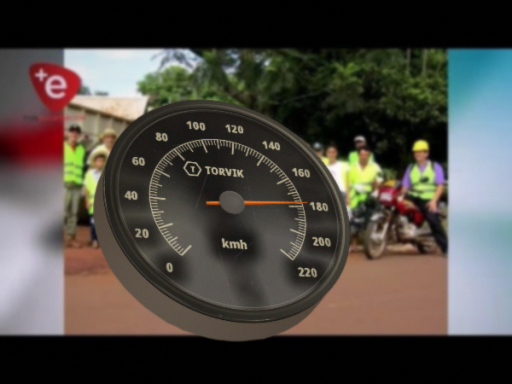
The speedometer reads {"value": 180, "unit": "km/h"}
